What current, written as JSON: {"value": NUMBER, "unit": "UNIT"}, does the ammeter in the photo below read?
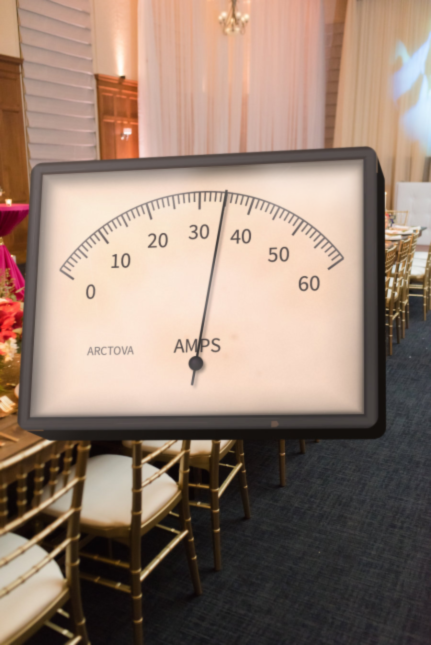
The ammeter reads {"value": 35, "unit": "A"}
